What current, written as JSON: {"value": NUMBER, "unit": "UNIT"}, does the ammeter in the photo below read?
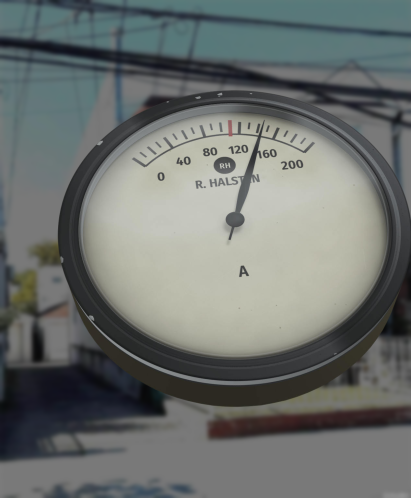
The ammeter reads {"value": 145, "unit": "A"}
